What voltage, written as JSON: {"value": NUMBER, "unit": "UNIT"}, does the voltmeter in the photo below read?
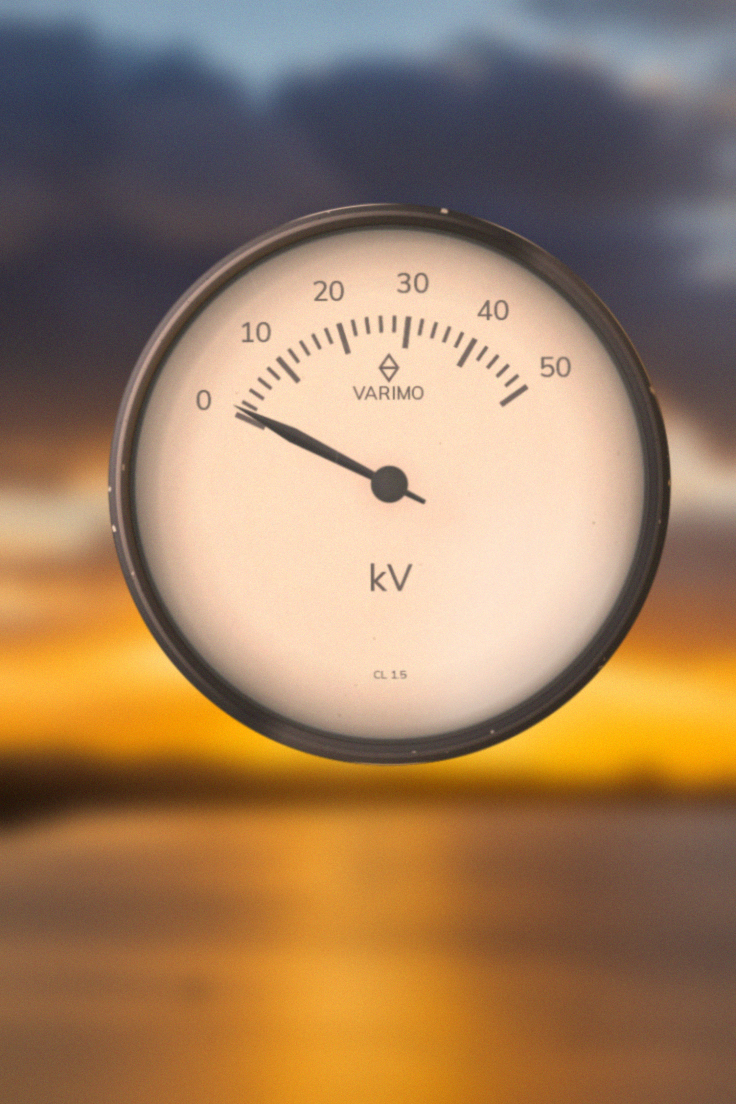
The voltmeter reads {"value": 1, "unit": "kV"}
